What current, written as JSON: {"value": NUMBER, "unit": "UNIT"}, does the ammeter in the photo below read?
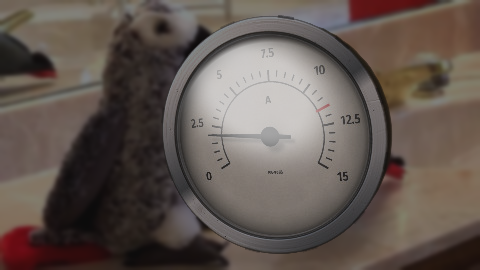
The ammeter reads {"value": 2, "unit": "A"}
